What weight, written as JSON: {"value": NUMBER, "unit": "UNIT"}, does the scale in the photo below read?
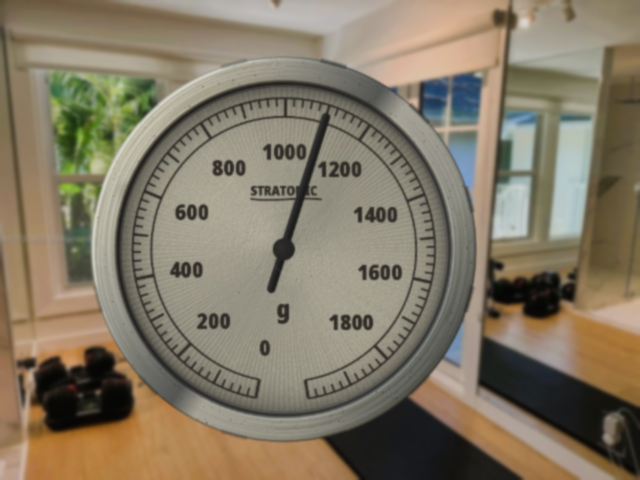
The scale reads {"value": 1100, "unit": "g"}
